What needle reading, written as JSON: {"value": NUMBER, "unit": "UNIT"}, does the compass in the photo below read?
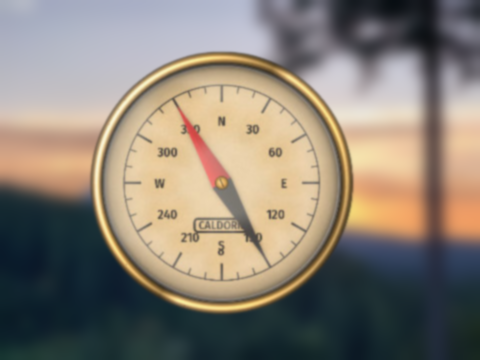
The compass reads {"value": 330, "unit": "°"}
